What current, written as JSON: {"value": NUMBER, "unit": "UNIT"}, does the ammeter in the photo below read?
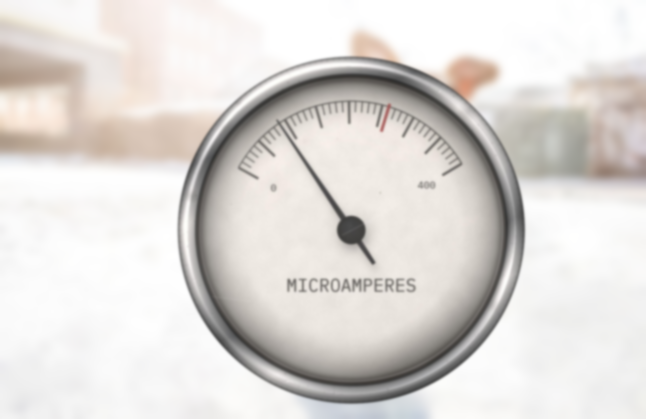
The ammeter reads {"value": 90, "unit": "µA"}
